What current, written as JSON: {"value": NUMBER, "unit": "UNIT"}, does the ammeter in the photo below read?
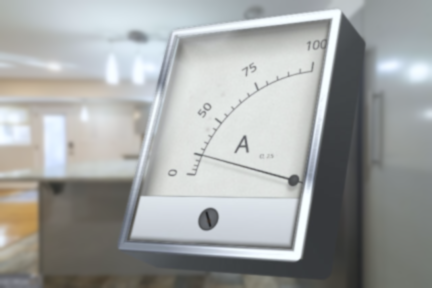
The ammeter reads {"value": 25, "unit": "A"}
